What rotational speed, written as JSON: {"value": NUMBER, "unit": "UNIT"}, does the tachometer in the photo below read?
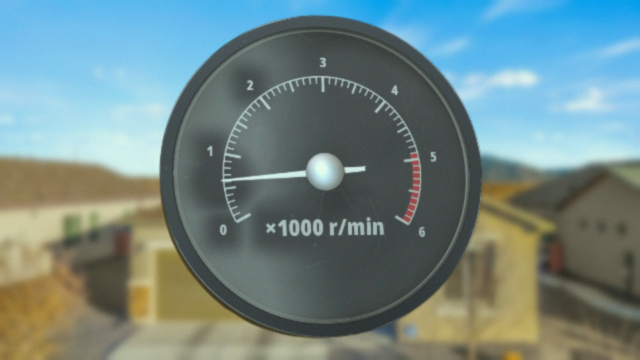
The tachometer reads {"value": 600, "unit": "rpm"}
